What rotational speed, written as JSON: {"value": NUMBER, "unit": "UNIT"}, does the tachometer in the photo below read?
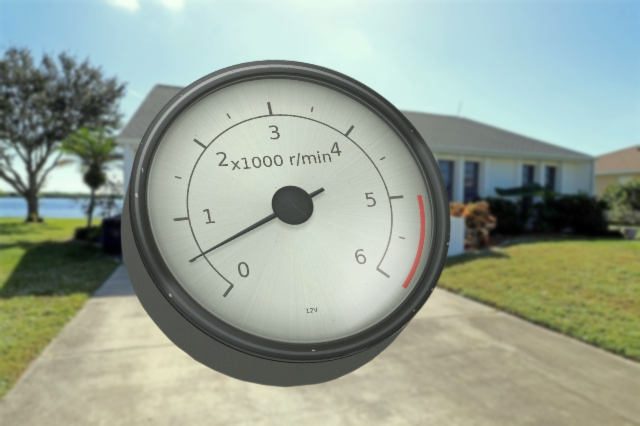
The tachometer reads {"value": 500, "unit": "rpm"}
